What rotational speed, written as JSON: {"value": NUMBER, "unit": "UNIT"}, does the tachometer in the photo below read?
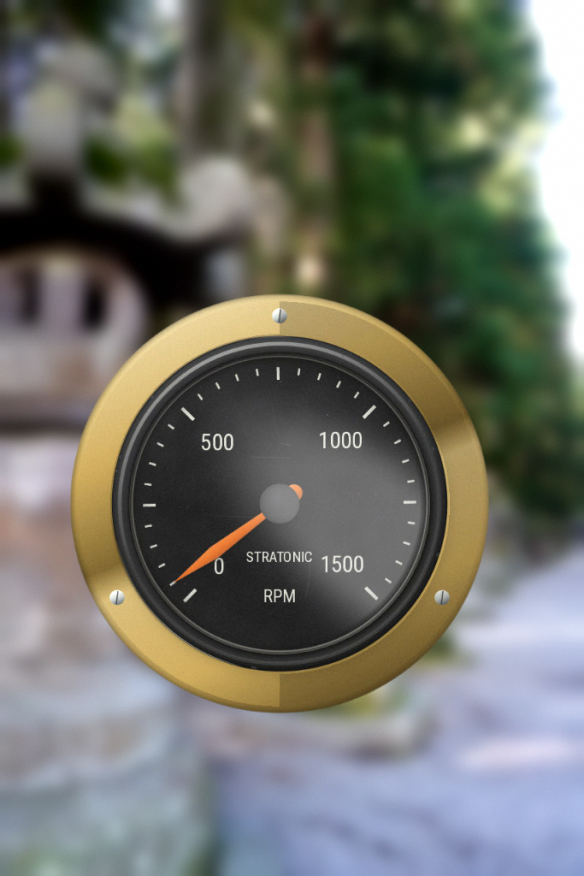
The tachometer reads {"value": 50, "unit": "rpm"}
